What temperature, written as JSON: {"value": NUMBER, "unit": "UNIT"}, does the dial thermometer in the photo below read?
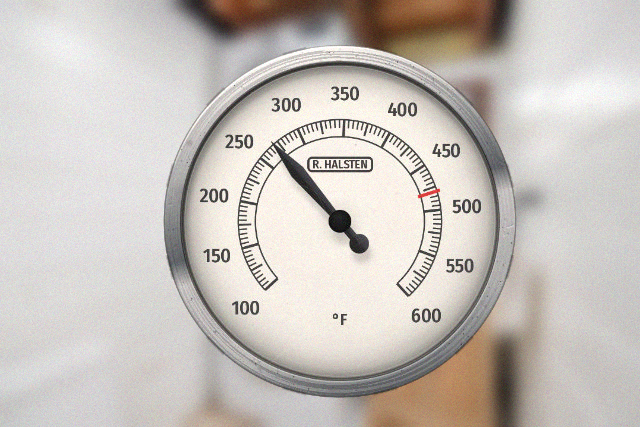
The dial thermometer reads {"value": 270, "unit": "°F"}
